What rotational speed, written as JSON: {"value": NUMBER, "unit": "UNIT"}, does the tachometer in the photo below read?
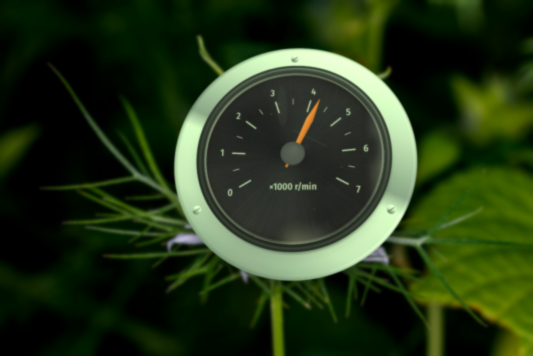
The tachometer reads {"value": 4250, "unit": "rpm"}
